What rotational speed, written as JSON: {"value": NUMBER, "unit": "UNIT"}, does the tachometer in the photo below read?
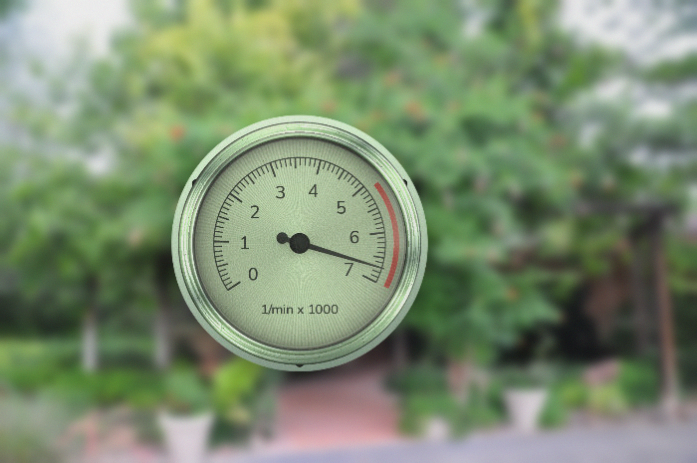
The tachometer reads {"value": 6700, "unit": "rpm"}
